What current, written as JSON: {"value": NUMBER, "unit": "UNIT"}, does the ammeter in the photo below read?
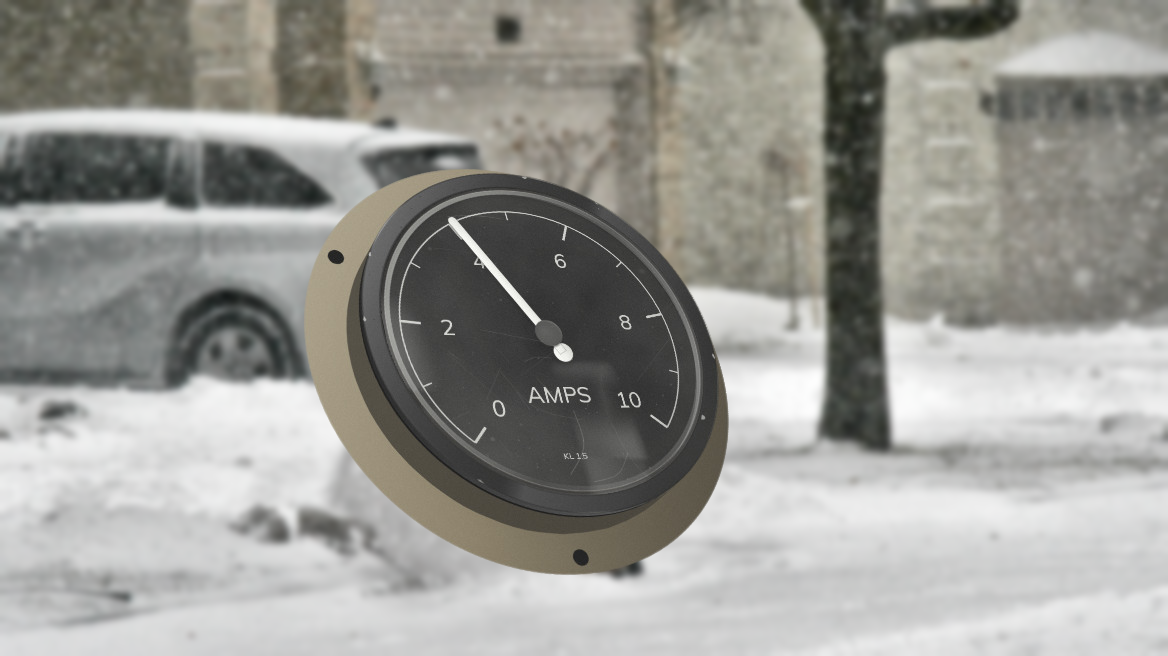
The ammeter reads {"value": 4, "unit": "A"}
